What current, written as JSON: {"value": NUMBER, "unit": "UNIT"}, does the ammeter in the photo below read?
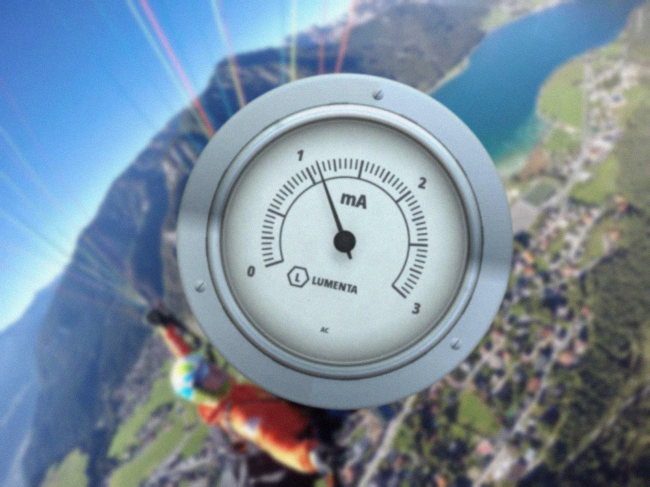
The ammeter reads {"value": 1.1, "unit": "mA"}
